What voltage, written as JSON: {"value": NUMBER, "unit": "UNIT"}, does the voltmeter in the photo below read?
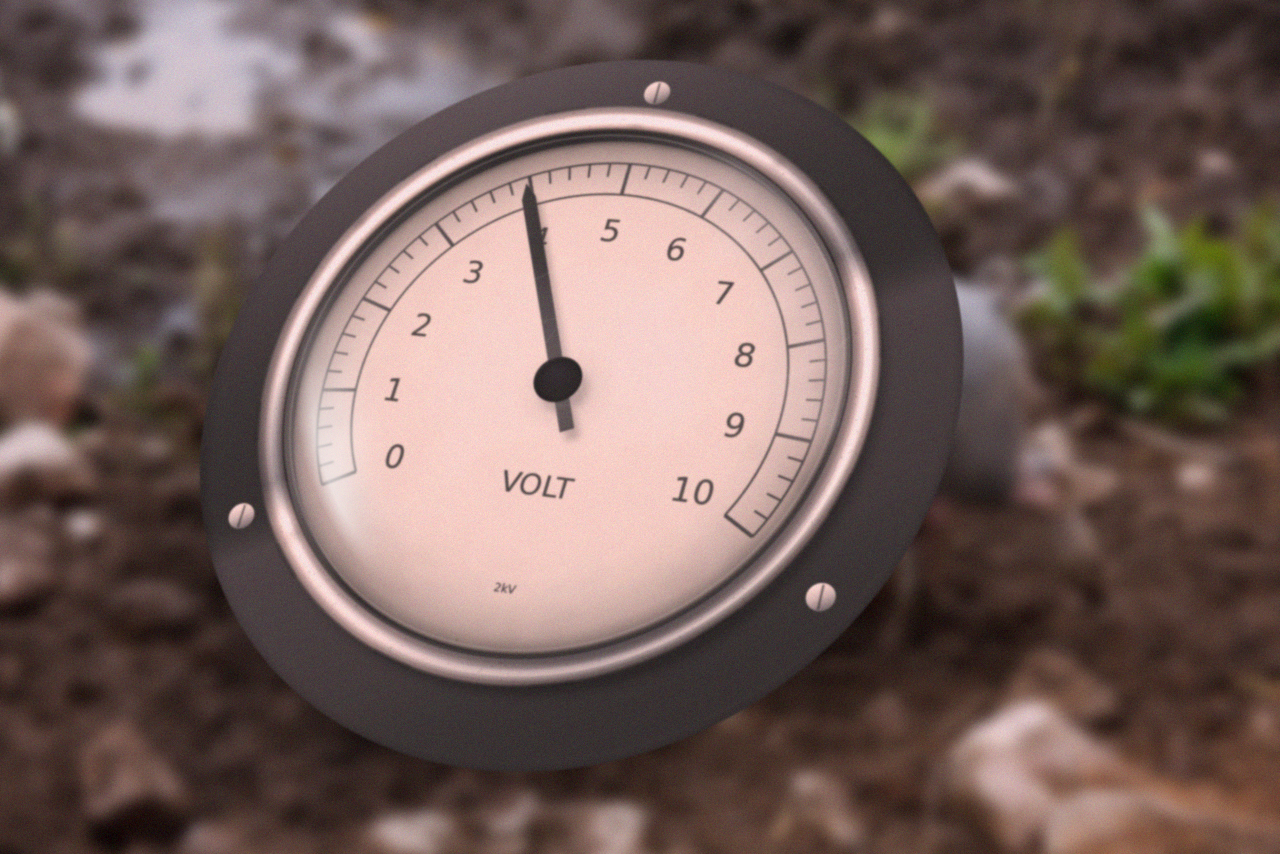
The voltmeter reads {"value": 4, "unit": "V"}
